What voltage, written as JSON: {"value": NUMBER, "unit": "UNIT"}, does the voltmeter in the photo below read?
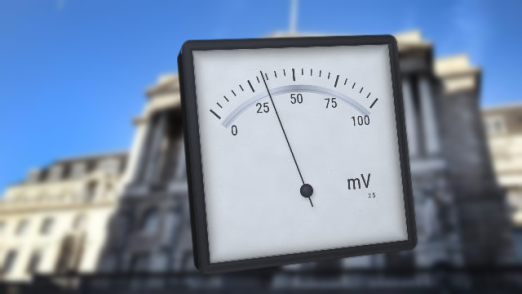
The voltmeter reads {"value": 32.5, "unit": "mV"}
